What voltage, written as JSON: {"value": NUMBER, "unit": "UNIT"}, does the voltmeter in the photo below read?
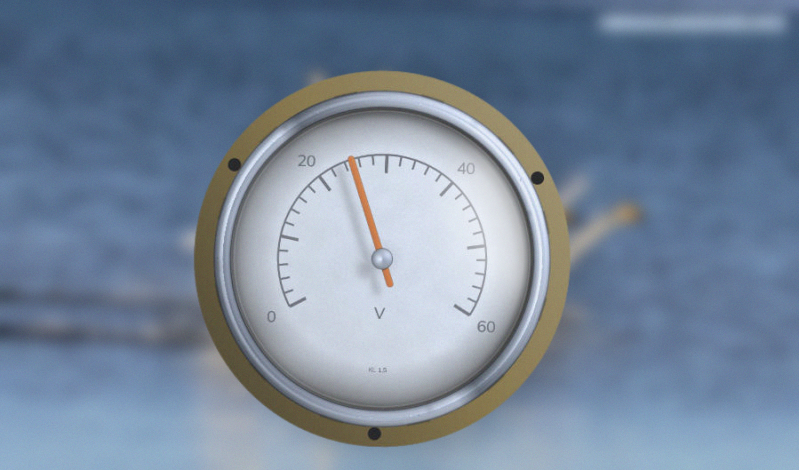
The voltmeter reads {"value": 25, "unit": "V"}
